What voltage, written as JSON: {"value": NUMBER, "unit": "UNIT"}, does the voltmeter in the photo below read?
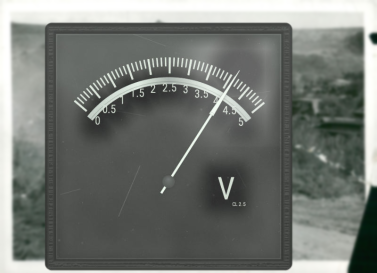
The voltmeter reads {"value": 4.1, "unit": "V"}
